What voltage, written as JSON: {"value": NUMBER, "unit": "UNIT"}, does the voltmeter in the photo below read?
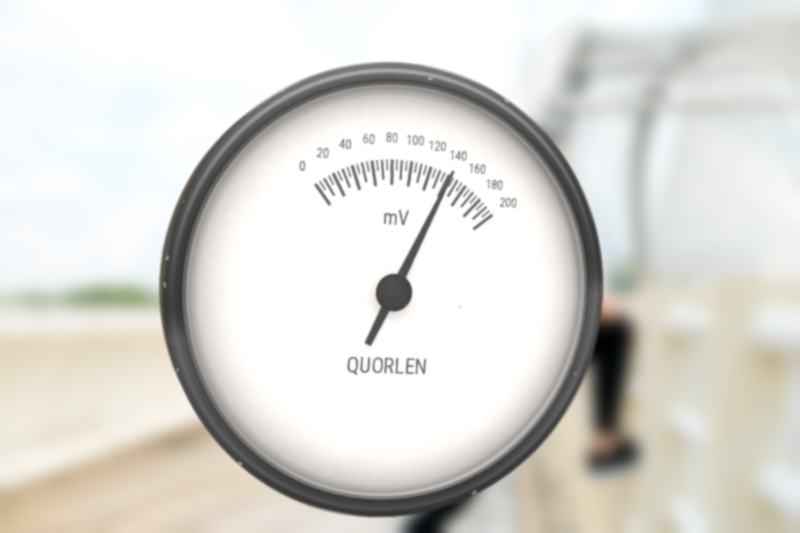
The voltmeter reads {"value": 140, "unit": "mV"}
